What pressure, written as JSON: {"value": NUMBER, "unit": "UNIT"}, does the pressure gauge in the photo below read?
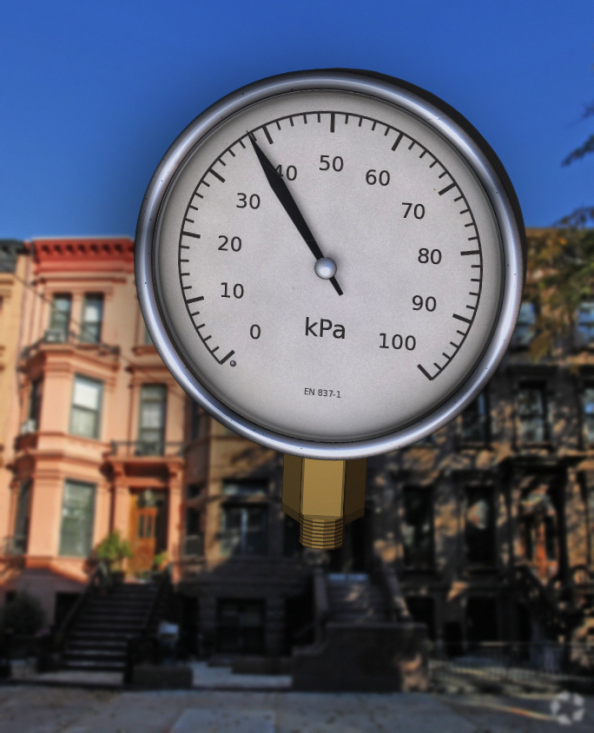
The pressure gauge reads {"value": 38, "unit": "kPa"}
